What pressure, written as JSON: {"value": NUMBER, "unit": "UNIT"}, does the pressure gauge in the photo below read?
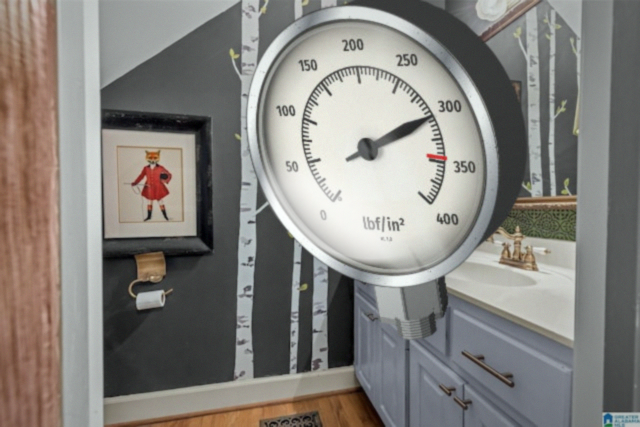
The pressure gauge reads {"value": 300, "unit": "psi"}
